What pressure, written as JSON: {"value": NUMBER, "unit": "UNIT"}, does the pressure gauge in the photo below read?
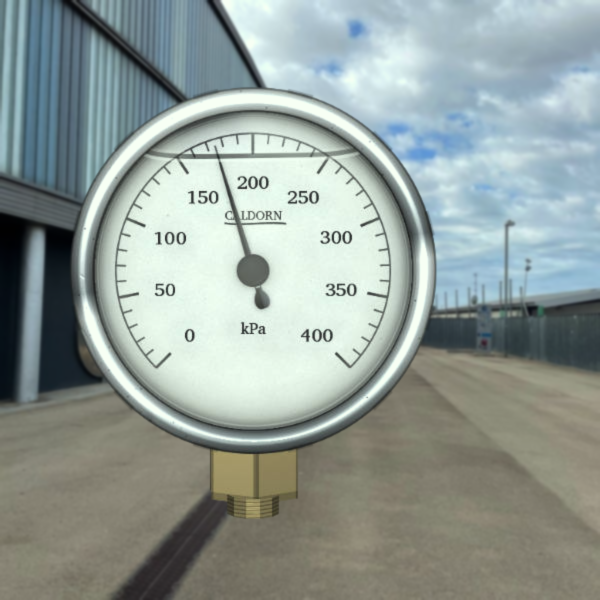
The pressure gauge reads {"value": 175, "unit": "kPa"}
